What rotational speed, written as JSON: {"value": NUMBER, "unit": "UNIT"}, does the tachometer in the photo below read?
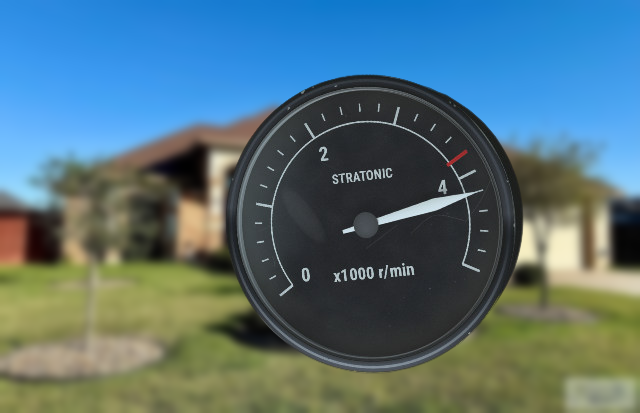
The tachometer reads {"value": 4200, "unit": "rpm"}
